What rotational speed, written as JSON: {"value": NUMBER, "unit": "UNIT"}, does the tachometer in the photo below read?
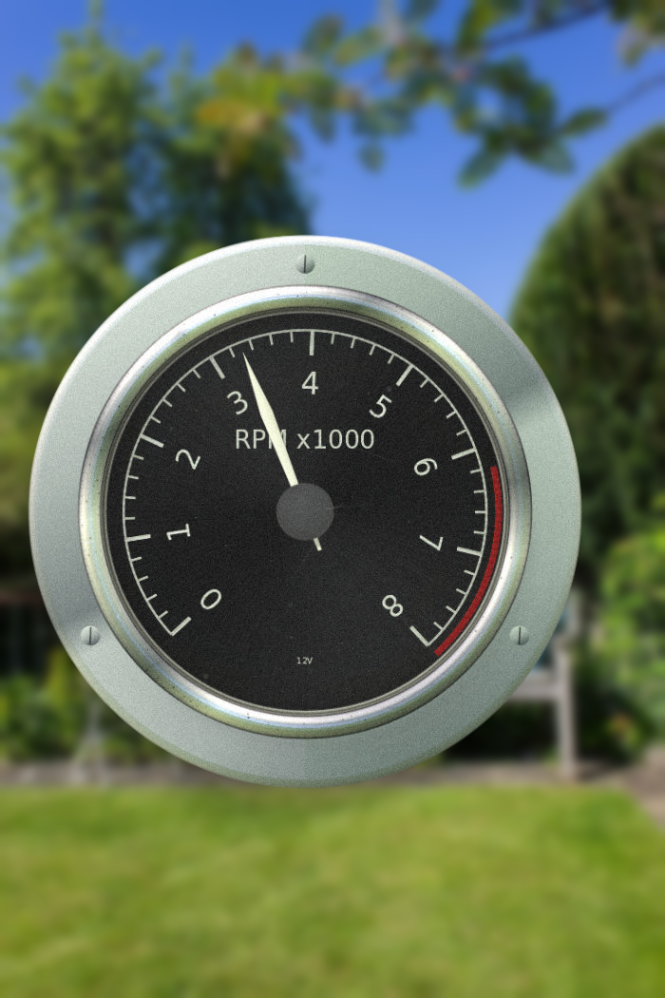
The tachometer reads {"value": 3300, "unit": "rpm"}
